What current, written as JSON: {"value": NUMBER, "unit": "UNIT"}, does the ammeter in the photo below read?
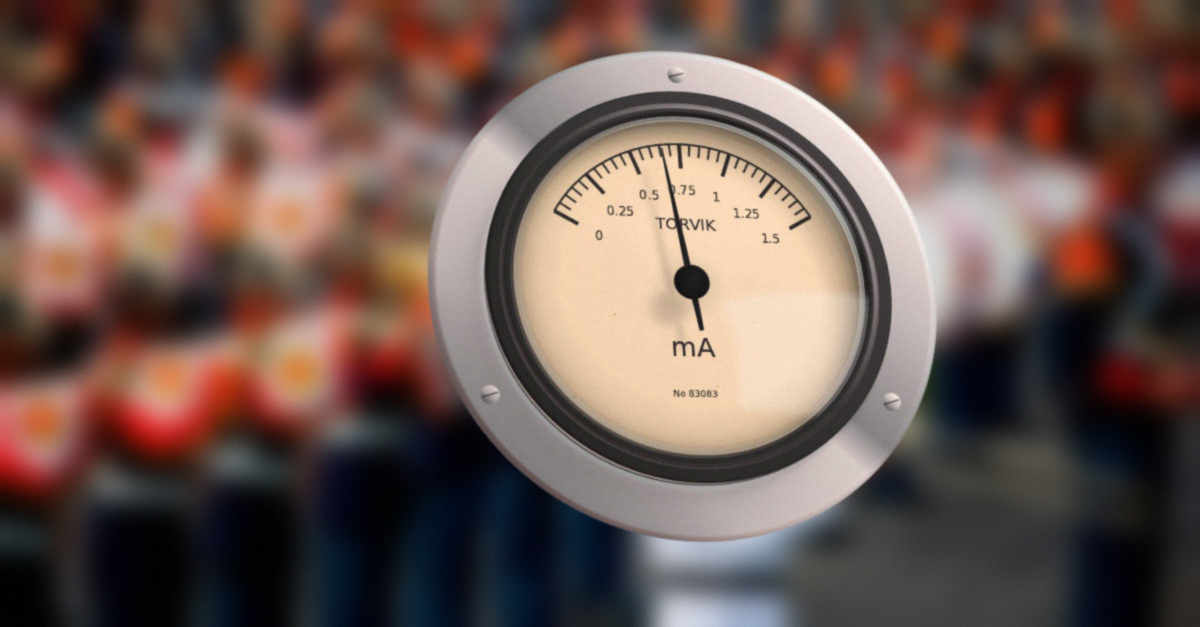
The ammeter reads {"value": 0.65, "unit": "mA"}
